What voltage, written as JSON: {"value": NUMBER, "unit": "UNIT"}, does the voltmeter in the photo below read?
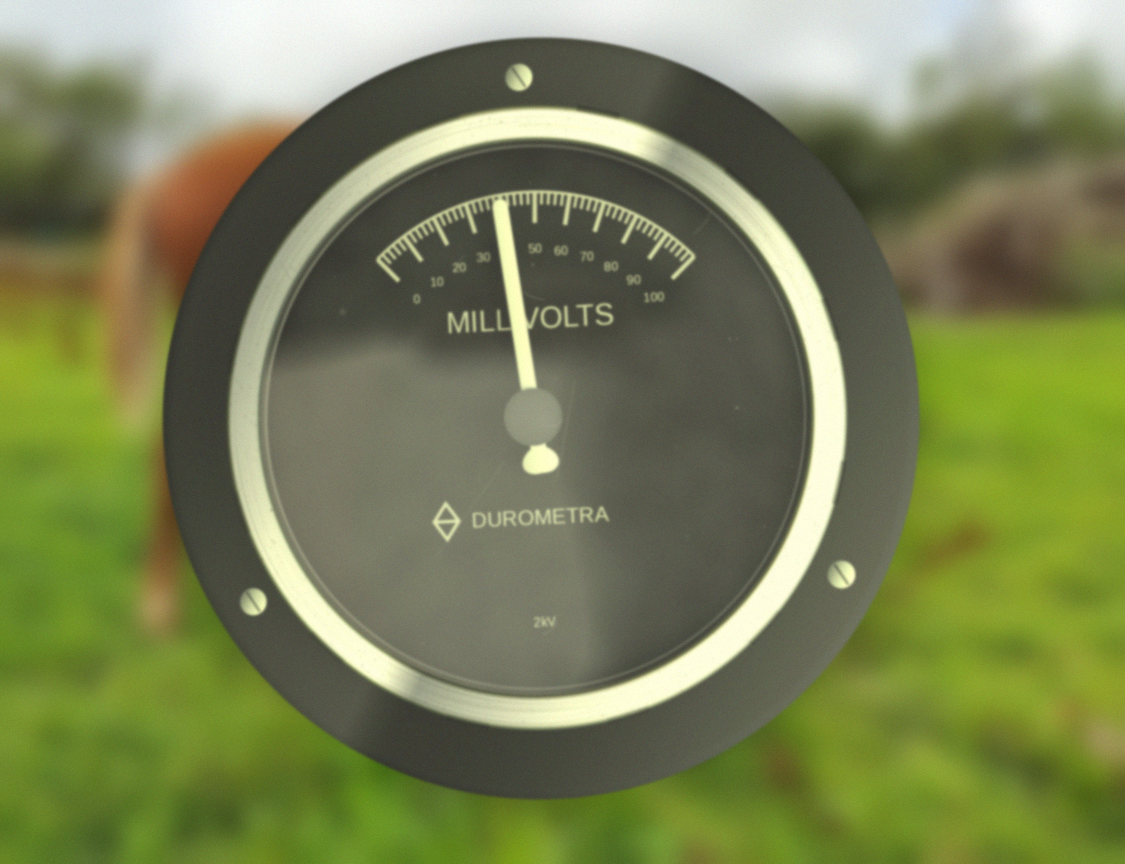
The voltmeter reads {"value": 40, "unit": "mV"}
